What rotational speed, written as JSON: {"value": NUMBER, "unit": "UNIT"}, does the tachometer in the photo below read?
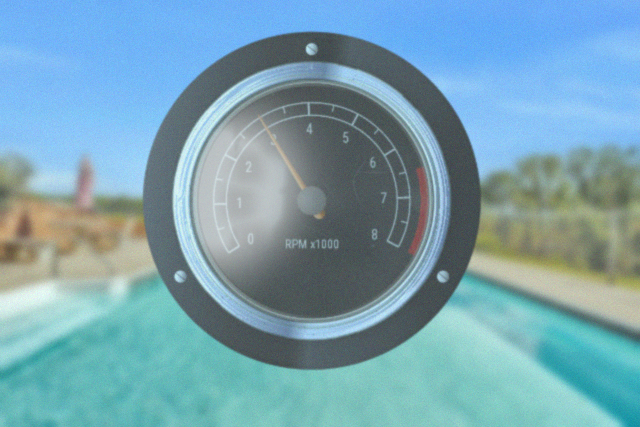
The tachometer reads {"value": 3000, "unit": "rpm"}
